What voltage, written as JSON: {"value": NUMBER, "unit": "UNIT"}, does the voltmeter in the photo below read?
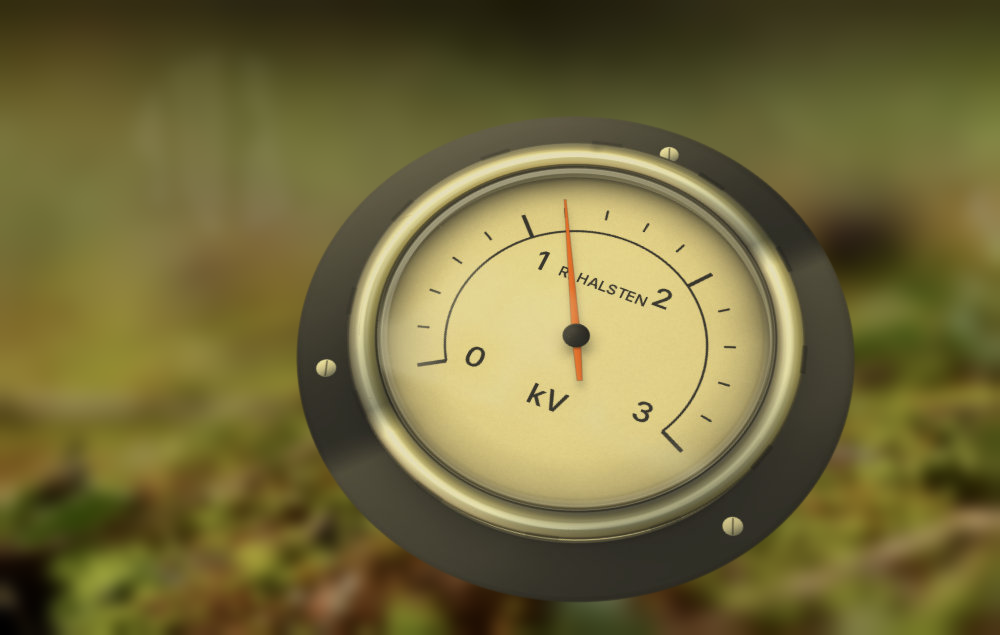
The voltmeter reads {"value": 1.2, "unit": "kV"}
